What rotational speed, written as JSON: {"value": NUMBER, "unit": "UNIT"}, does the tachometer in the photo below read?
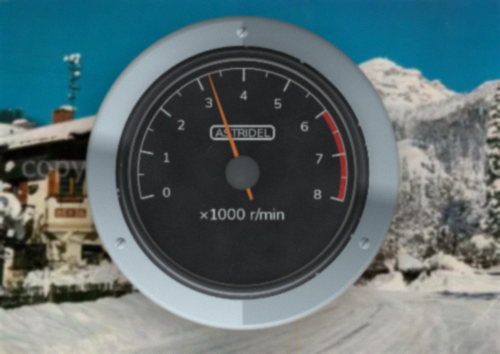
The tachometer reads {"value": 3250, "unit": "rpm"}
